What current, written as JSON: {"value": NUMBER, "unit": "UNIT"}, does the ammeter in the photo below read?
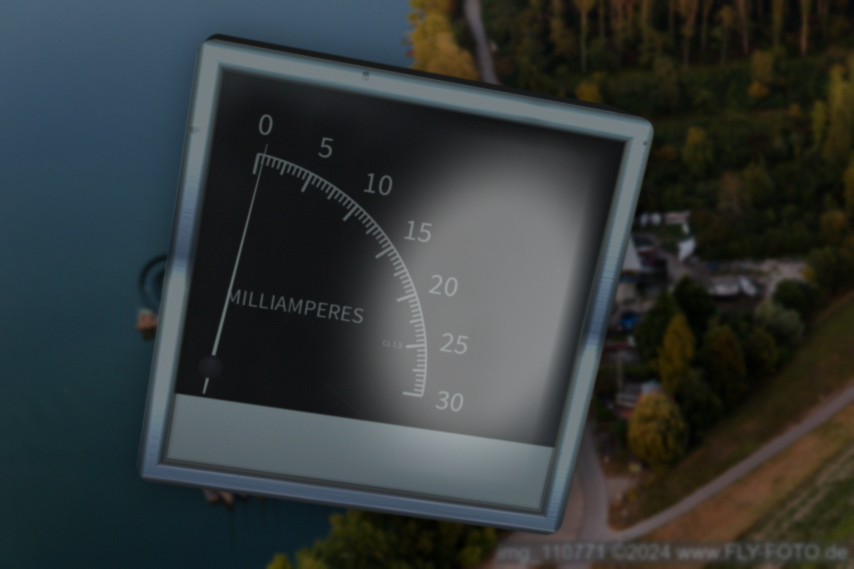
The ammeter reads {"value": 0.5, "unit": "mA"}
